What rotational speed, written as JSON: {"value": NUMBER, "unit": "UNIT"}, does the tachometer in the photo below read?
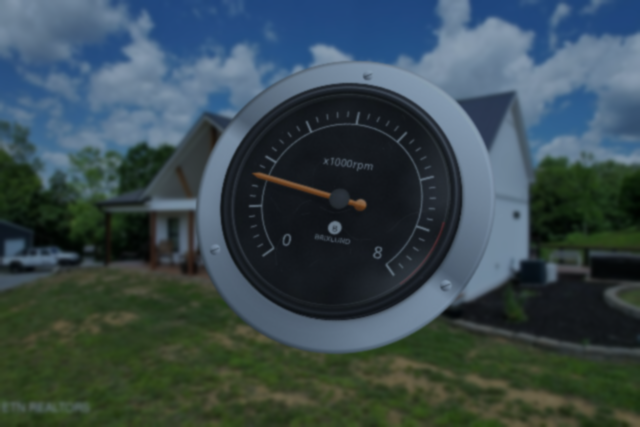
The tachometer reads {"value": 1600, "unit": "rpm"}
